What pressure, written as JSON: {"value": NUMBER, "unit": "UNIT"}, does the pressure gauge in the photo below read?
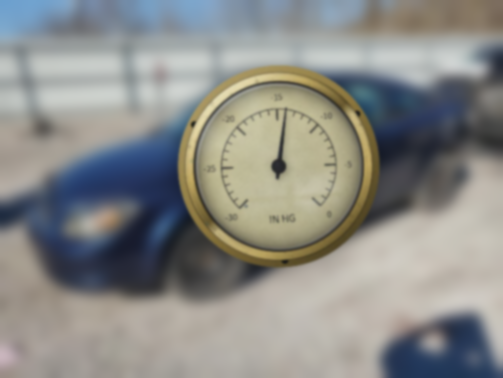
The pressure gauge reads {"value": -14, "unit": "inHg"}
